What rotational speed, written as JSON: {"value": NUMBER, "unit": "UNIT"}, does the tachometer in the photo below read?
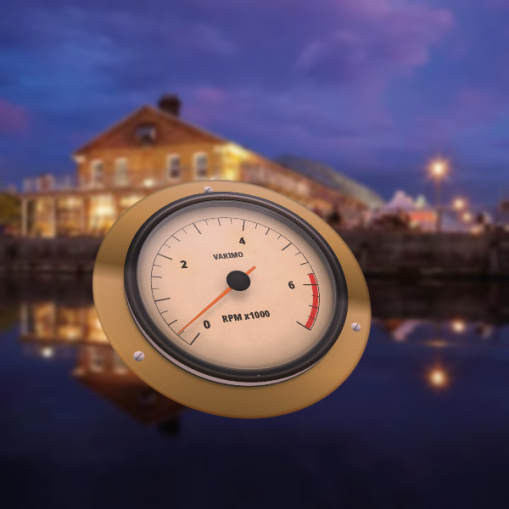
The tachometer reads {"value": 250, "unit": "rpm"}
